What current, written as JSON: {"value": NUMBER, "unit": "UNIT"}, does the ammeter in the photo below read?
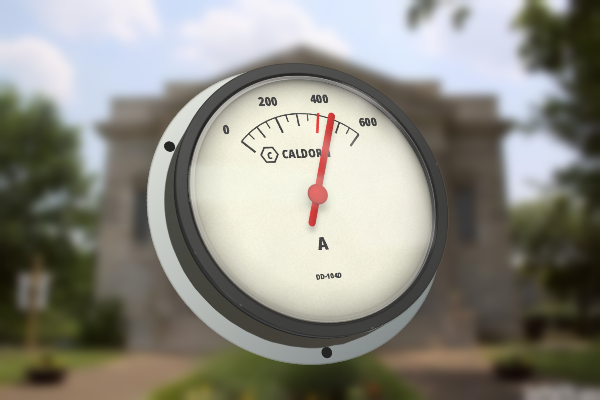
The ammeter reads {"value": 450, "unit": "A"}
